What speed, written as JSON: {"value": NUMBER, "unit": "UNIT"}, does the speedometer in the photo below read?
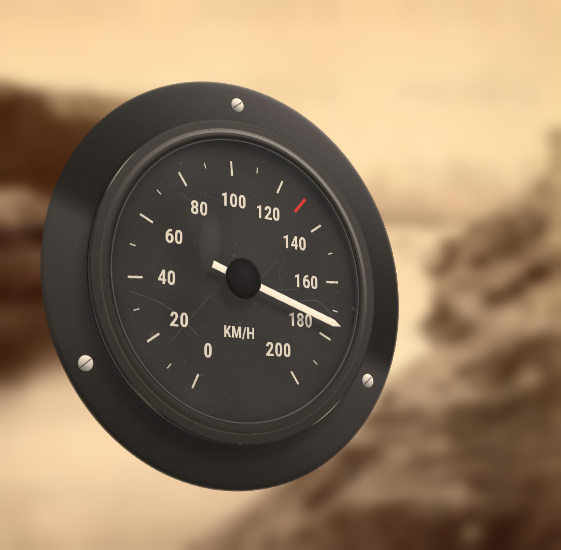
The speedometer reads {"value": 175, "unit": "km/h"}
